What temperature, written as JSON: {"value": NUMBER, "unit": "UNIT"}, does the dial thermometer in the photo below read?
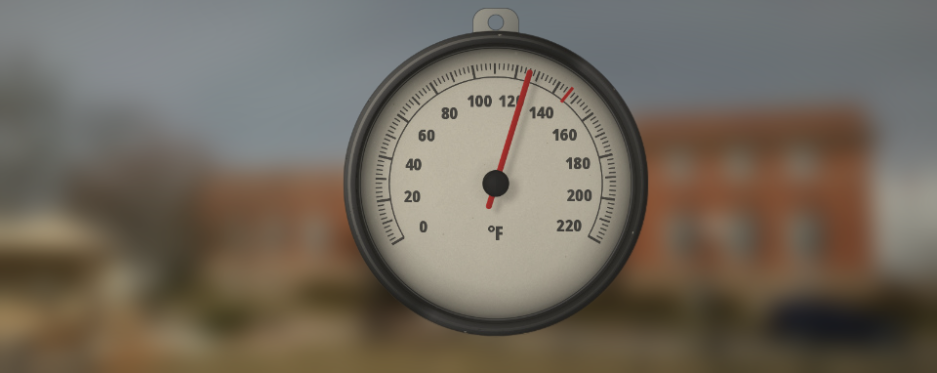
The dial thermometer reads {"value": 126, "unit": "°F"}
